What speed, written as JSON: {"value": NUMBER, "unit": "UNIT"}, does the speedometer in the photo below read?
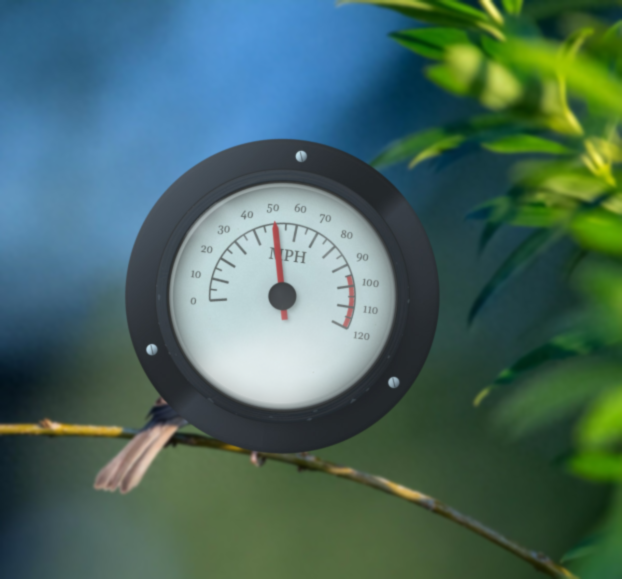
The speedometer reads {"value": 50, "unit": "mph"}
